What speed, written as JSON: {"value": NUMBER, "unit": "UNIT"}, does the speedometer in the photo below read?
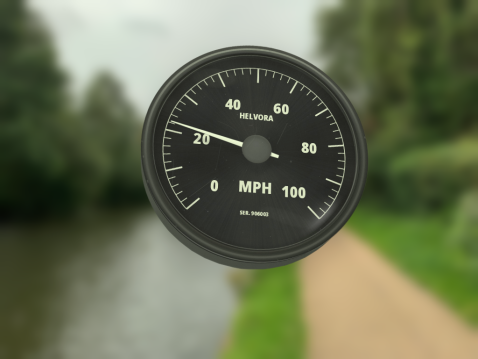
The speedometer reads {"value": 22, "unit": "mph"}
